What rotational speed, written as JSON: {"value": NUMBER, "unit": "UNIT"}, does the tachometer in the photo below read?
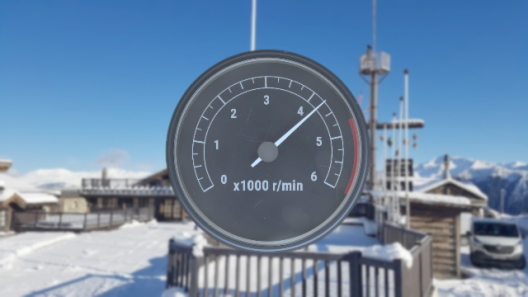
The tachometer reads {"value": 4250, "unit": "rpm"}
